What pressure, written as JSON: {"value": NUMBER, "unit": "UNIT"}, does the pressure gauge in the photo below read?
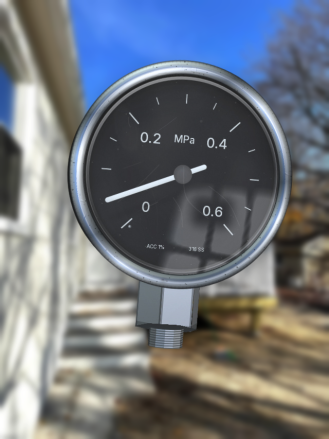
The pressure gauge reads {"value": 0.05, "unit": "MPa"}
